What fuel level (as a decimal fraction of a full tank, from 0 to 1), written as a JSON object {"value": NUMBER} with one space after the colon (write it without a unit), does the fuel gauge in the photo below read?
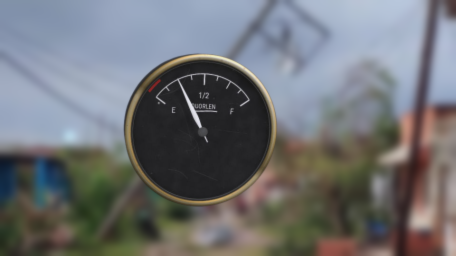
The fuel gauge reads {"value": 0.25}
